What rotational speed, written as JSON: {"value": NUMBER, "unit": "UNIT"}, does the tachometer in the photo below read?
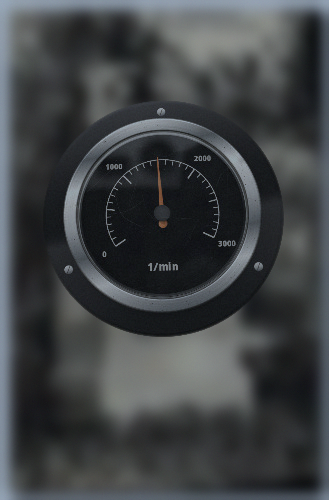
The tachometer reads {"value": 1500, "unit": "rpm"}
